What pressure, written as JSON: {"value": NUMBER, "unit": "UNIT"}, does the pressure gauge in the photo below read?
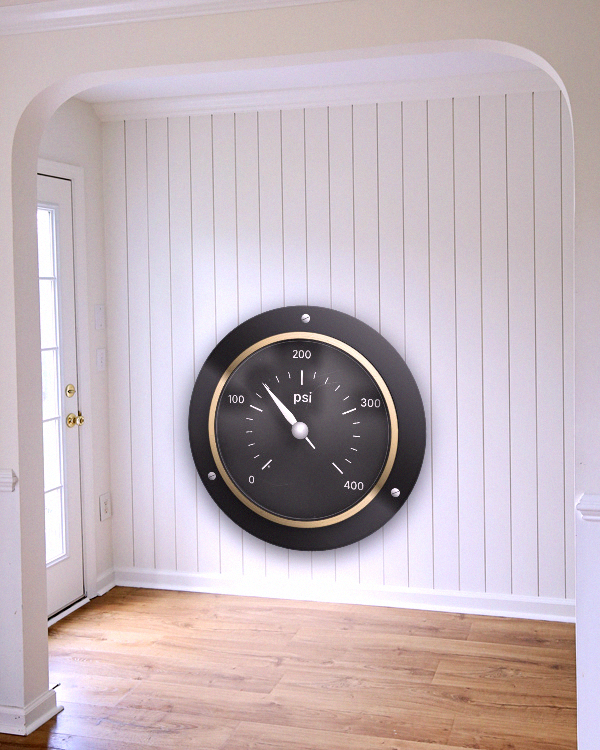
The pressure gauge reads {"value": 140, "unit": "psi"}
